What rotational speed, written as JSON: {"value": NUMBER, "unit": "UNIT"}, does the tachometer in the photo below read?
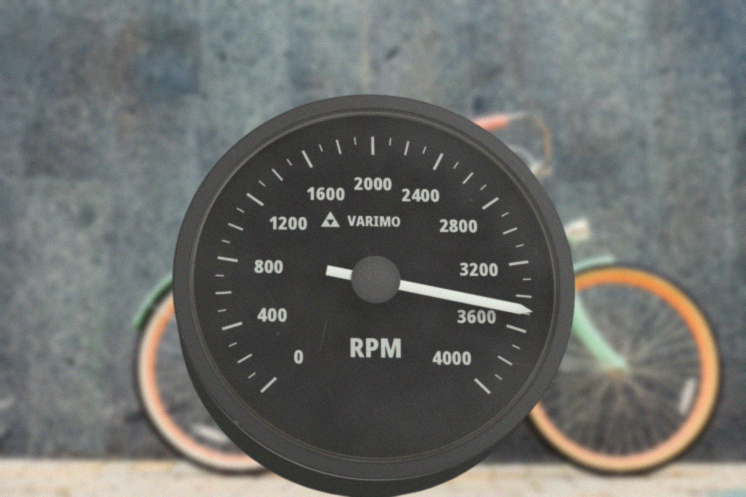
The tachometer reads {"value": 3500, "unit": "rpm"}
